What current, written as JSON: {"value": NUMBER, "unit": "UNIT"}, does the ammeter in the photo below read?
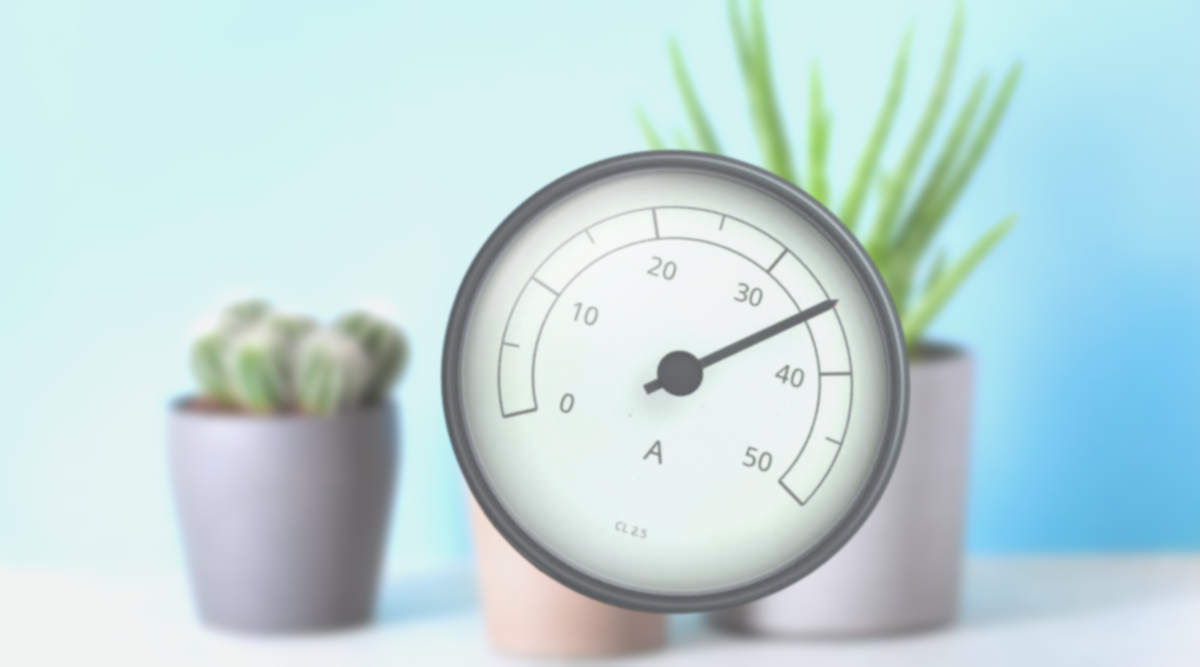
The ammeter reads {"value": 35, "unit": "A"}
